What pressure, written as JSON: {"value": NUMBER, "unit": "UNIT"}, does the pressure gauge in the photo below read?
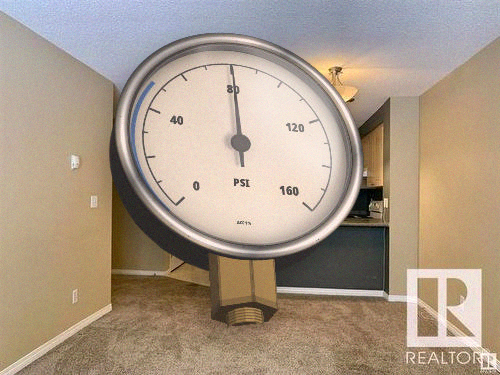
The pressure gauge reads {"value": 80, "unit": "psi"}
